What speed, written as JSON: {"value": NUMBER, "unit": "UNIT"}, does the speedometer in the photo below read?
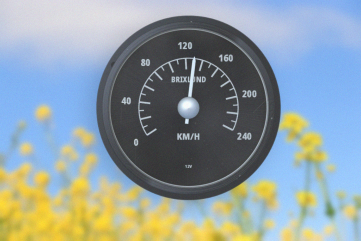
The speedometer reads {"value": 130, "unit": "km/h"}
